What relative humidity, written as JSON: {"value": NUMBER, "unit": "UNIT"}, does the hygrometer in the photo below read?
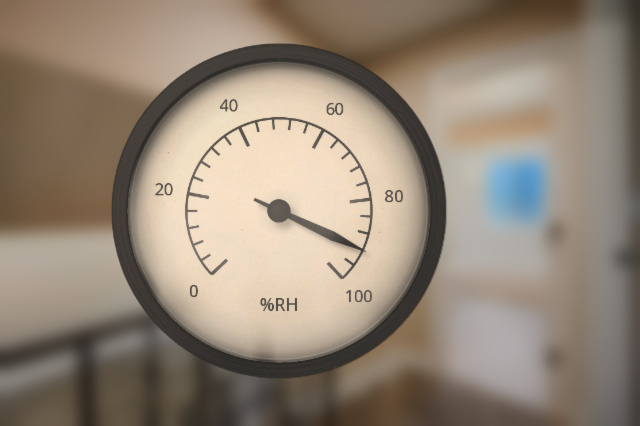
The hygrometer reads {"value": 92, "unit": "%"}
